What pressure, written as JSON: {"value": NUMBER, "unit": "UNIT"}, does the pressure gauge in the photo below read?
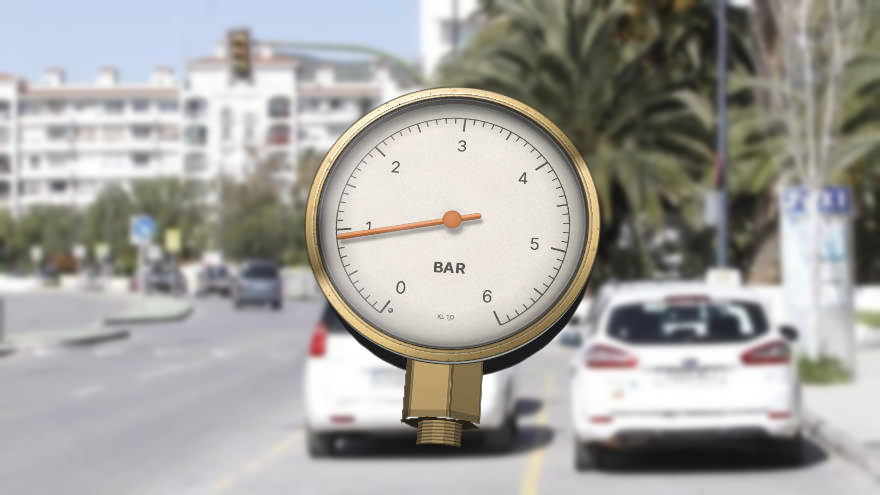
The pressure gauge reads {"value": 0.9, "unit": "bar"}
